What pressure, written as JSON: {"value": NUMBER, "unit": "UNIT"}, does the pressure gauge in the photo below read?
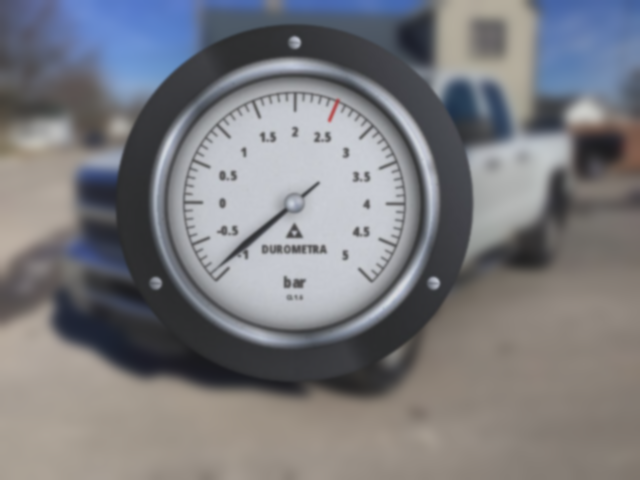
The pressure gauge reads {"value": -0.9, "unit": "bar"}
